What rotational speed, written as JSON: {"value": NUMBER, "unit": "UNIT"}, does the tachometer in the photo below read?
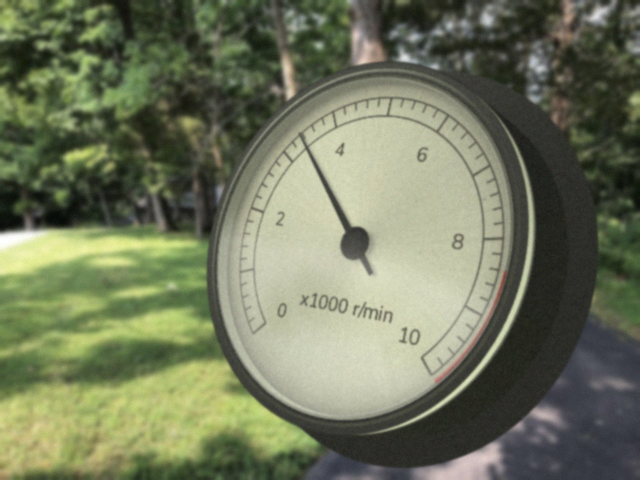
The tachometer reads {"value": 3400, "unit": "rpm"}
